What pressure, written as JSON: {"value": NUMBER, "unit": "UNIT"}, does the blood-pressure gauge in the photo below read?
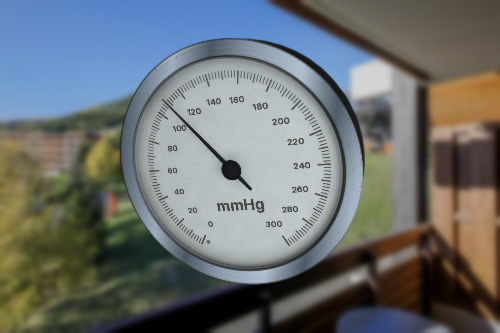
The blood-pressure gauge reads {"value": 110, "unit": "mmHg"}
